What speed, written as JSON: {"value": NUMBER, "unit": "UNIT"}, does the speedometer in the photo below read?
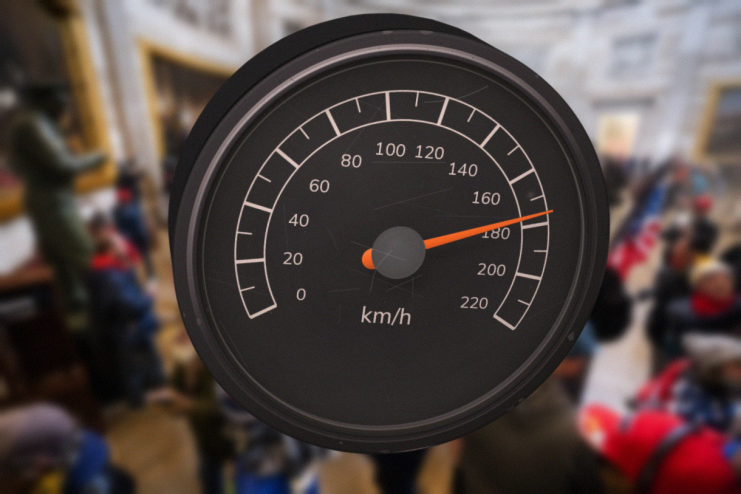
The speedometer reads {"value": 175, "unit": "km/h"}
